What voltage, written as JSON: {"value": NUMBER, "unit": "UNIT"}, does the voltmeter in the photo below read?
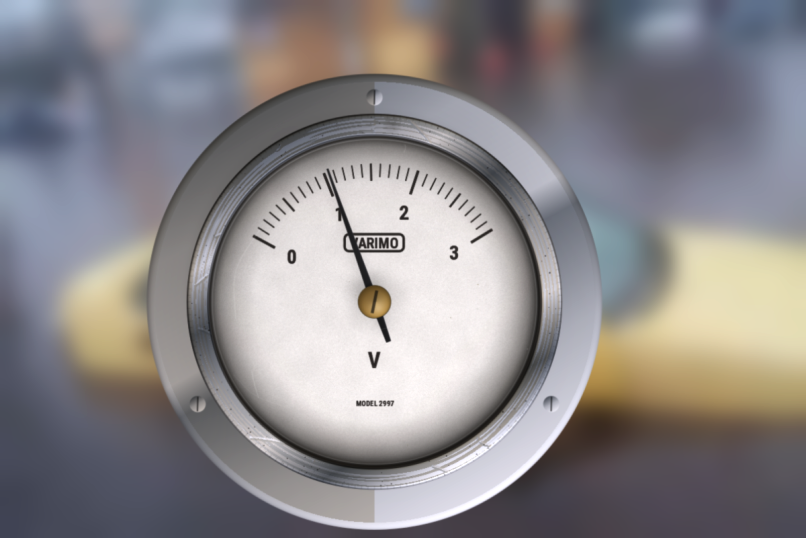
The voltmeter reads {"value": 1.05, "unit": "V"}
